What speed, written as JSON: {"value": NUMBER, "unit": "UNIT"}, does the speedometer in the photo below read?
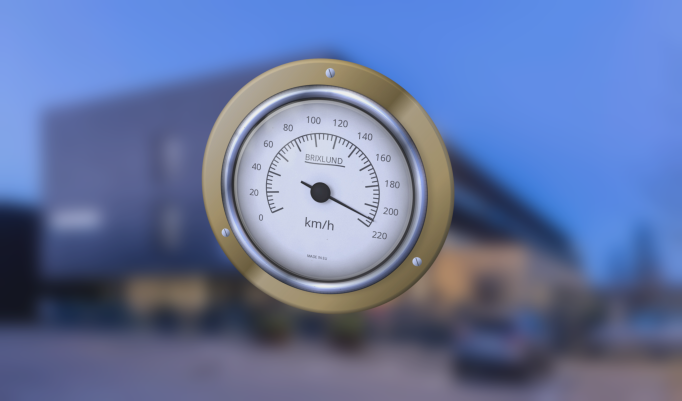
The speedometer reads {"value": 212, "unit": "km/h"}
